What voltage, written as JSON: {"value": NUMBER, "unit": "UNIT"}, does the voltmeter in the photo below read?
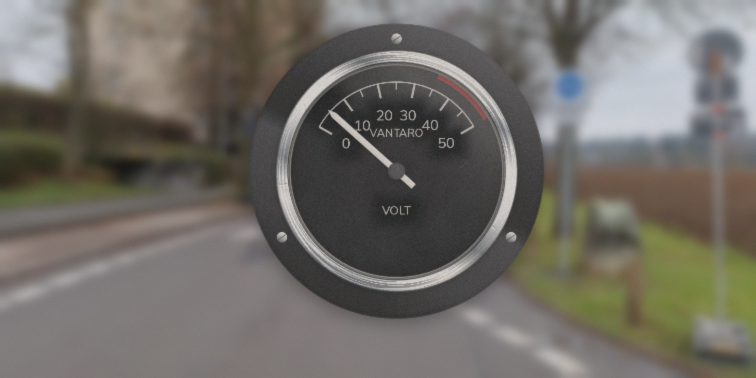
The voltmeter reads {"value": 5, "unit": "V"}
